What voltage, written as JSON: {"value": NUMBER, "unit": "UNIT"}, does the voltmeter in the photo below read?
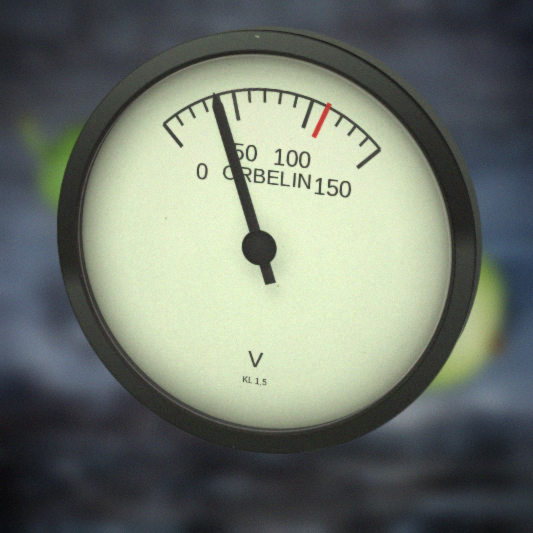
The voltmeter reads {"value": 40, "unit": "V"}
